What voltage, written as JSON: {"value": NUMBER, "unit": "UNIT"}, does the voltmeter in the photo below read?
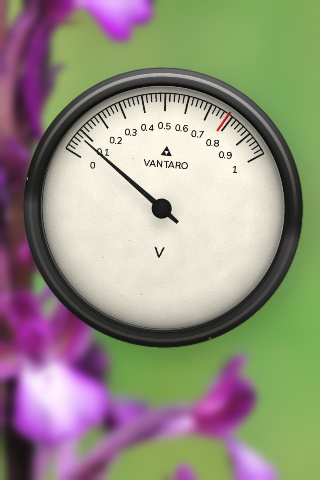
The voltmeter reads {"value": 0.08, "unit": "V"}
